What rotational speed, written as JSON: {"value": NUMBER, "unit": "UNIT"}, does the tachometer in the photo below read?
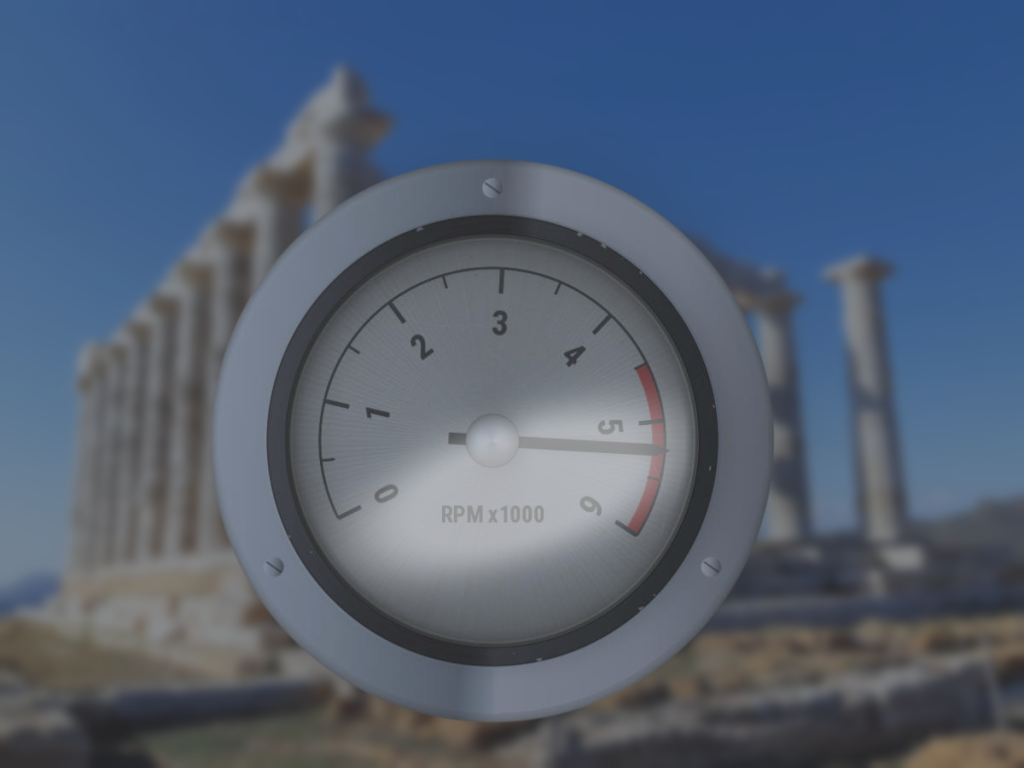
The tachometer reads {"value": 5250, "unit": "rpm"}
